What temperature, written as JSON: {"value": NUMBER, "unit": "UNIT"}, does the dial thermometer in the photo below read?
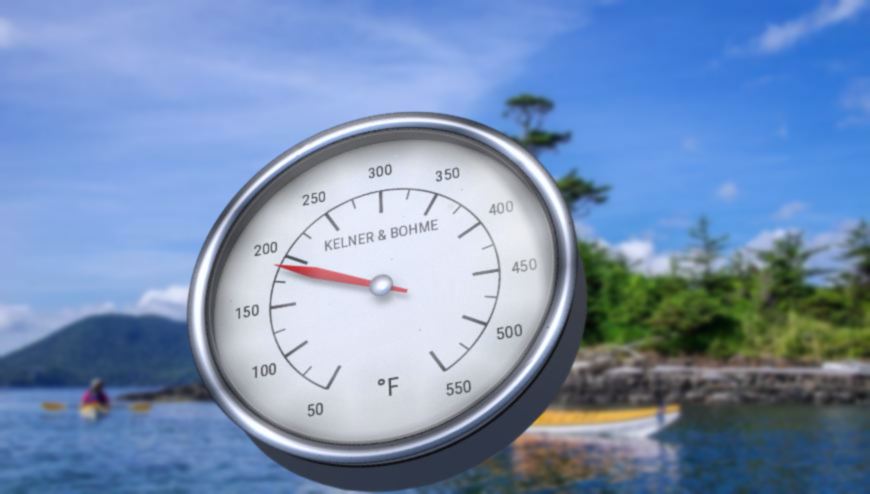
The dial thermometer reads {"value": 187.5, "unit": "°F"}
